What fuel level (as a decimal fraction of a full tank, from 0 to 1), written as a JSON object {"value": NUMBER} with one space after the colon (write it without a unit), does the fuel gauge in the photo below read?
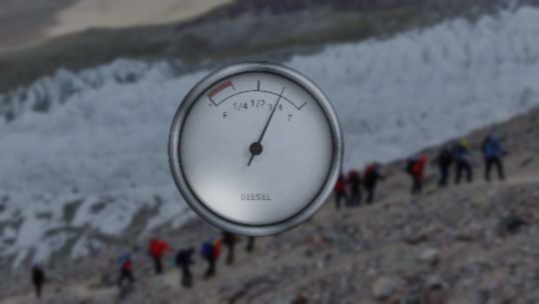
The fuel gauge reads {"value": 0.75}
